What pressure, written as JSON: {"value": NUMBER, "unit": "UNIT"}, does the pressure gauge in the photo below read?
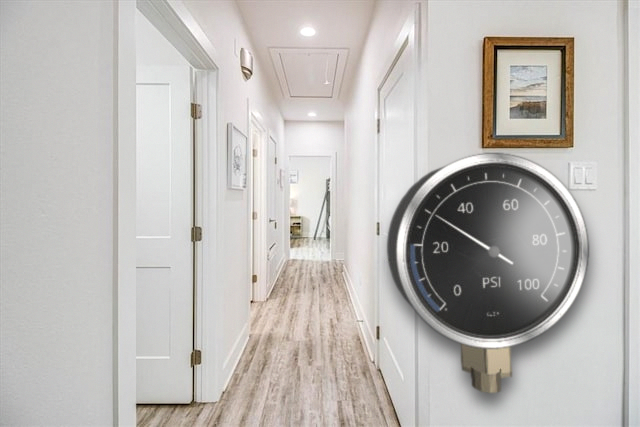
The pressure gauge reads {"value": 30, "unit": "psi"}
